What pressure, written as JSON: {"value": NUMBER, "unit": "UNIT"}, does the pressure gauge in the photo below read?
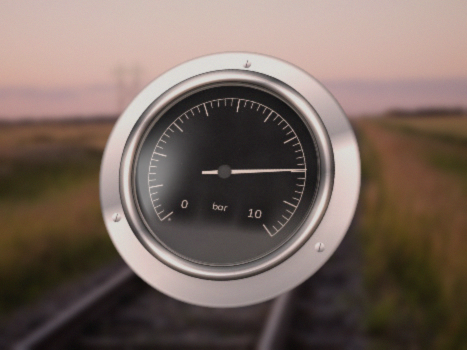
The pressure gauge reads {"value": 8, "unit": "bar"}
